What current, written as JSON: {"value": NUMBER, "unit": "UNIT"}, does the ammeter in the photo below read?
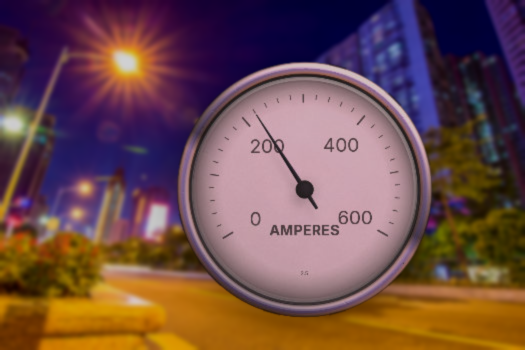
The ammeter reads {"value": 220, "unit": "A"}
